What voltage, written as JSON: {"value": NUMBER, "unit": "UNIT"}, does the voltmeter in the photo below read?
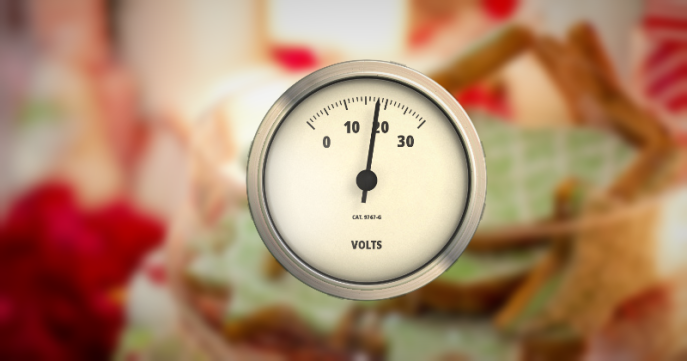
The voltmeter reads {"value": 18, "unit": "V"}
